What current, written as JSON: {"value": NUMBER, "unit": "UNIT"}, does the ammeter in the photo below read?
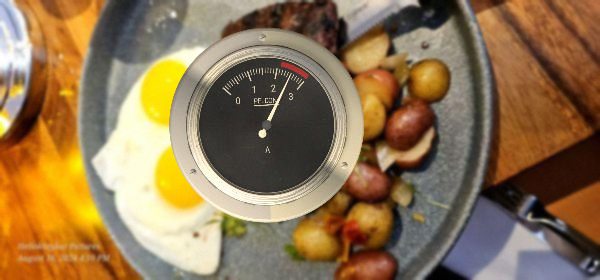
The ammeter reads {"value": 2.5, "unit": "A"}
